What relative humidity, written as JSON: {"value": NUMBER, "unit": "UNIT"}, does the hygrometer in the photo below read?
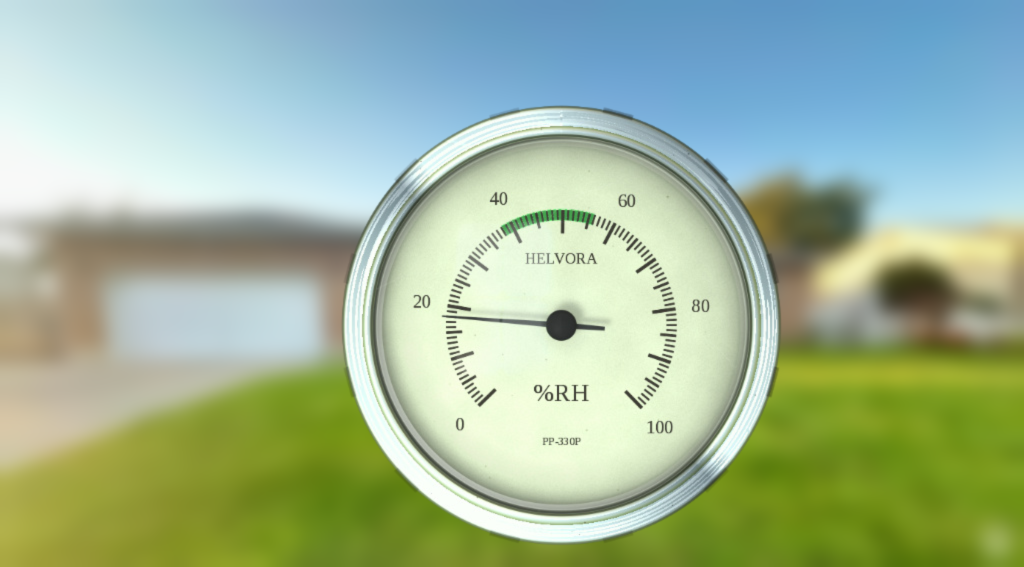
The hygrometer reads {"value": 18, "unit": "%"}
